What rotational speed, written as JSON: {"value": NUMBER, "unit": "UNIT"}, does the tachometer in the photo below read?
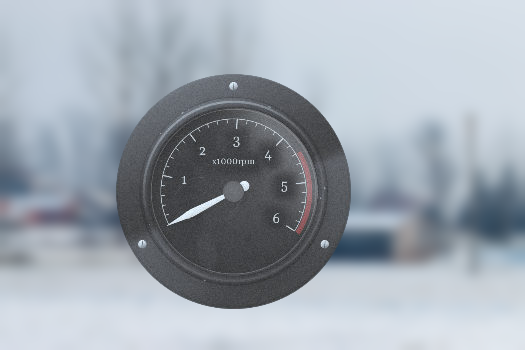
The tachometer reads {"value": 0, "unit": "rpm"}
